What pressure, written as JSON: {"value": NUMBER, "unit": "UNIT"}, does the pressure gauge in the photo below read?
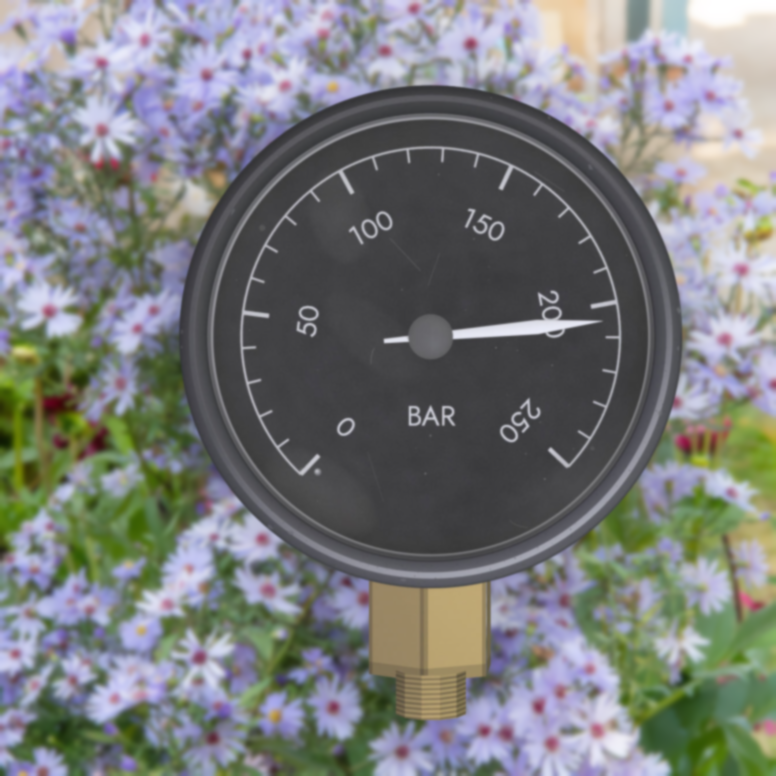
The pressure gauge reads {"value": 205, "unit": "bar"}
